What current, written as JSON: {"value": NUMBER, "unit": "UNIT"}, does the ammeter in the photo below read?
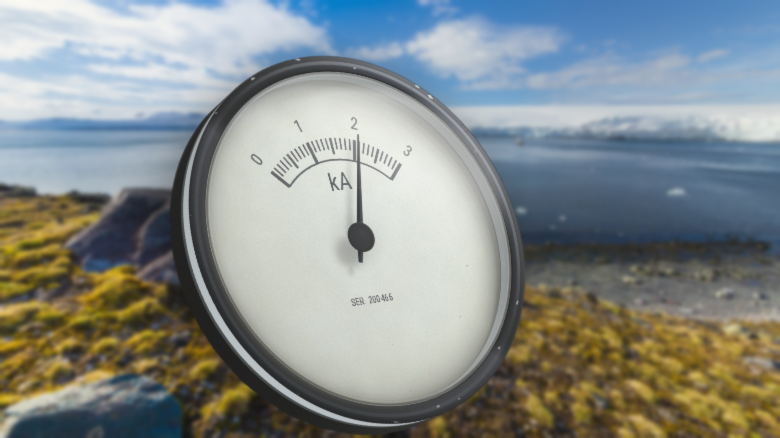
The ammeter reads {"value": 2, "unit": "kA"}
